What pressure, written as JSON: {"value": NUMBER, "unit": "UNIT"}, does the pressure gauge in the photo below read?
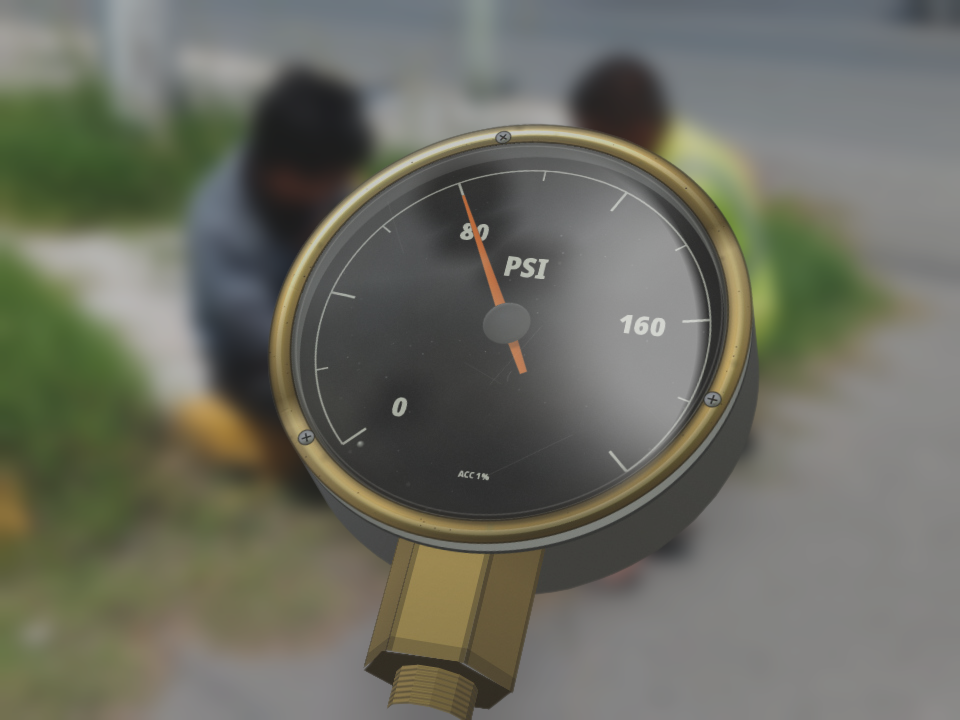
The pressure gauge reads {"value": 80, "unit": "psi"}
